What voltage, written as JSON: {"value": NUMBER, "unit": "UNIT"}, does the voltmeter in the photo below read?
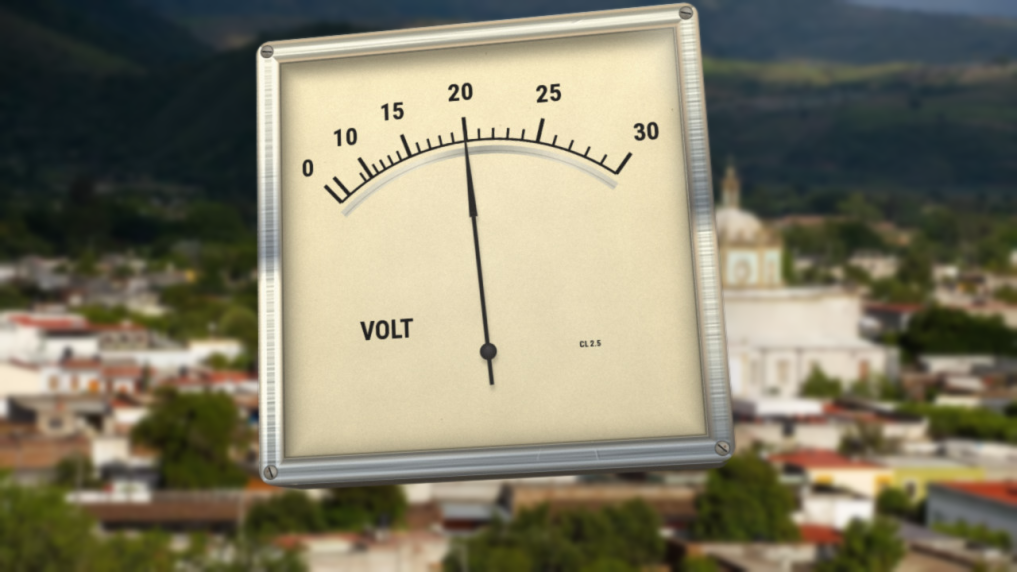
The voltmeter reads {"value": 20, "unit": "V"}
